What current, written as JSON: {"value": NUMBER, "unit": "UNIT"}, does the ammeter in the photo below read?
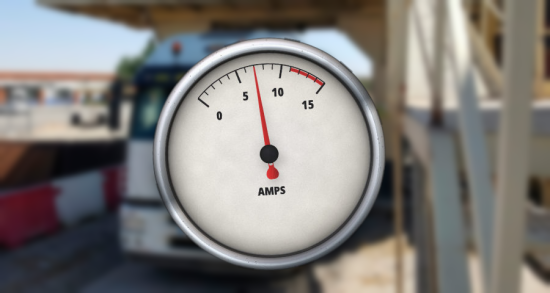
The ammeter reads {"value": 7, "unit": "A"}
